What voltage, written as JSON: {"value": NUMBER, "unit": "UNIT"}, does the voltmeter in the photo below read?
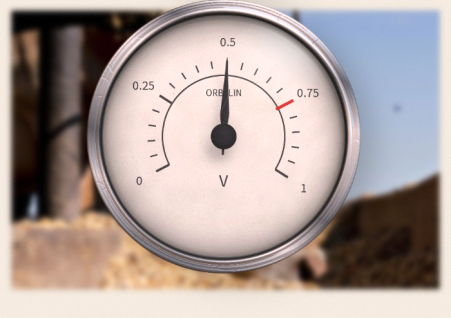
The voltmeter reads {"value": 0.5, "unit": "V"}
